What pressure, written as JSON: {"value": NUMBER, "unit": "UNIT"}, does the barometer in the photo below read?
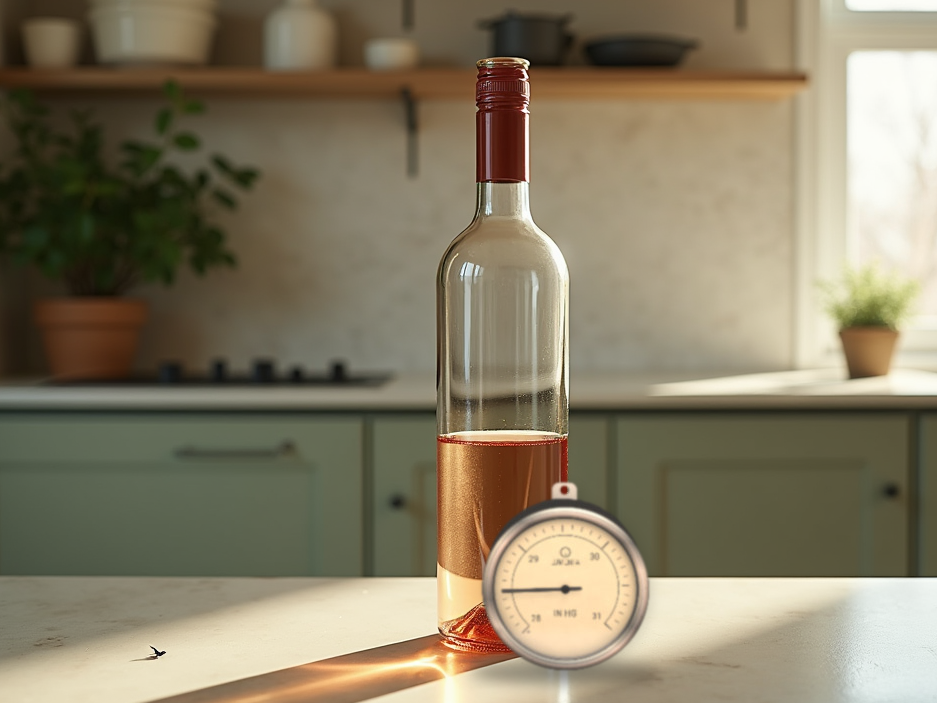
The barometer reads {"value": 28.5, "unit": "inHg"}
